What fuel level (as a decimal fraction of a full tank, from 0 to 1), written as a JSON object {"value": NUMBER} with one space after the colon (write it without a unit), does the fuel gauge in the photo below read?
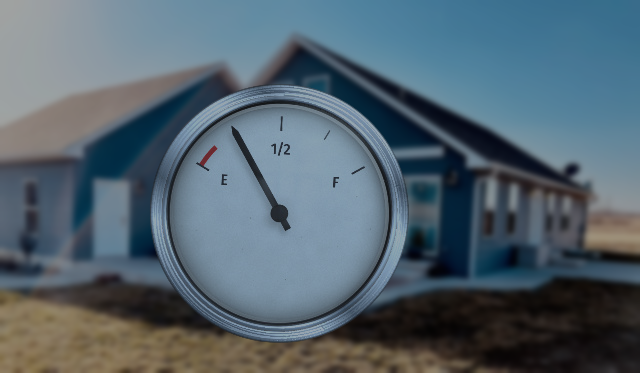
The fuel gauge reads {"value": 0.25}
